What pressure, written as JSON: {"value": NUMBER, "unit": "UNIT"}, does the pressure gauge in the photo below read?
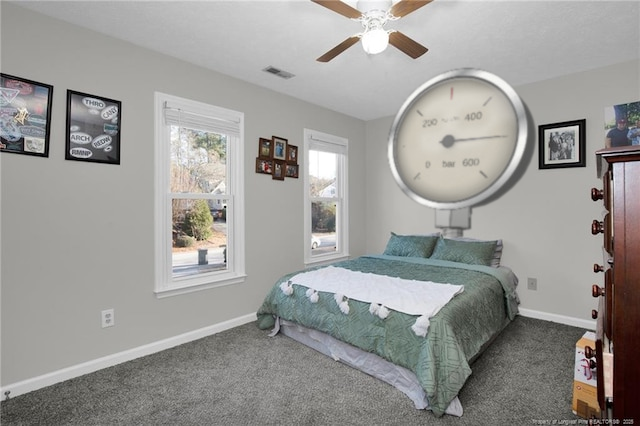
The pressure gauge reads {"value": 500, "unit": "bar"}
